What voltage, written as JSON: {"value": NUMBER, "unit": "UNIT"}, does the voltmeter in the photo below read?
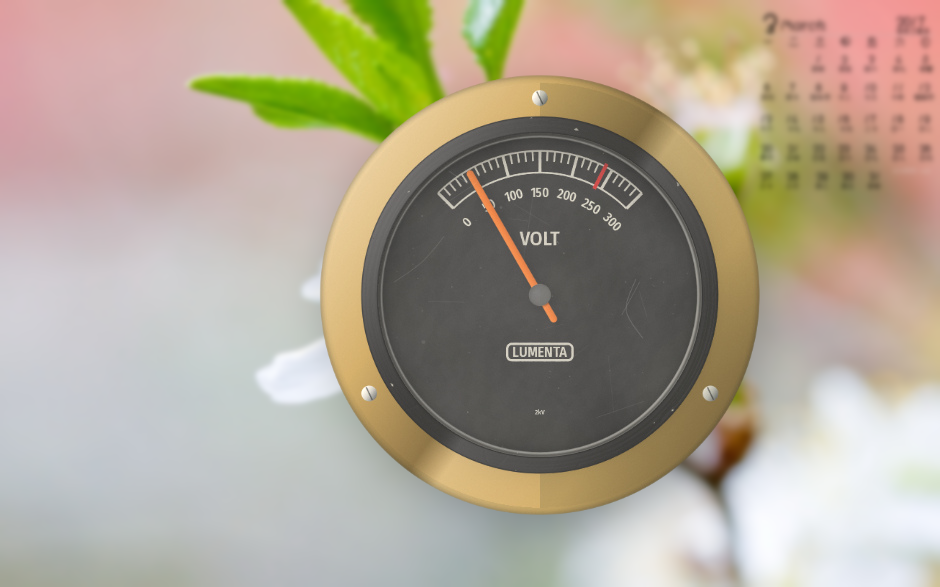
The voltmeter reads {"value": 50, "unit": "V"}
